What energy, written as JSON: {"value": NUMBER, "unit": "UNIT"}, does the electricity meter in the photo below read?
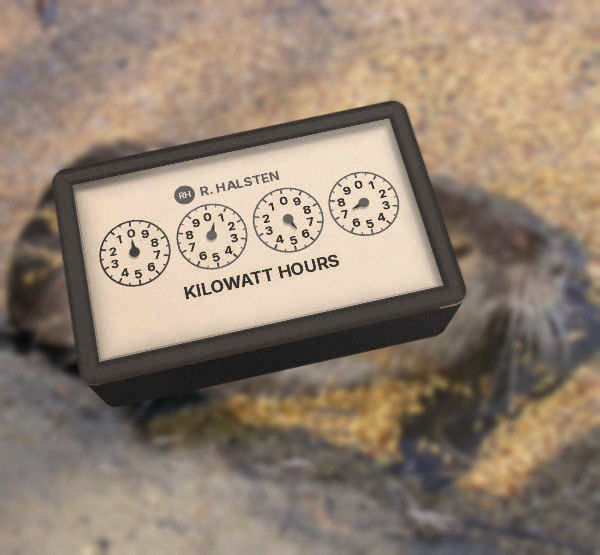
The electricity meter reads {"value": 57, "unit": "kWh"}
